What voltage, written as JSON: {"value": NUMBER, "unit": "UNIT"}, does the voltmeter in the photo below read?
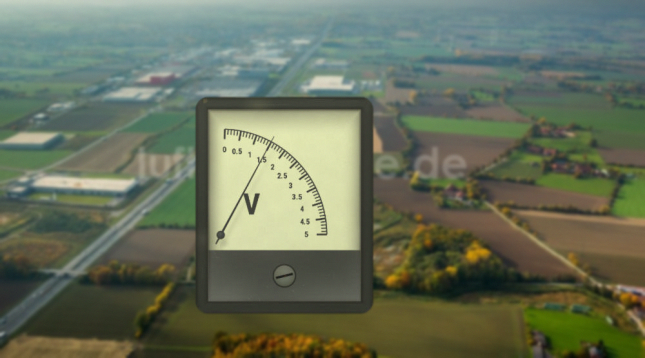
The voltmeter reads {"value": 1.5, "unit": "V"}
